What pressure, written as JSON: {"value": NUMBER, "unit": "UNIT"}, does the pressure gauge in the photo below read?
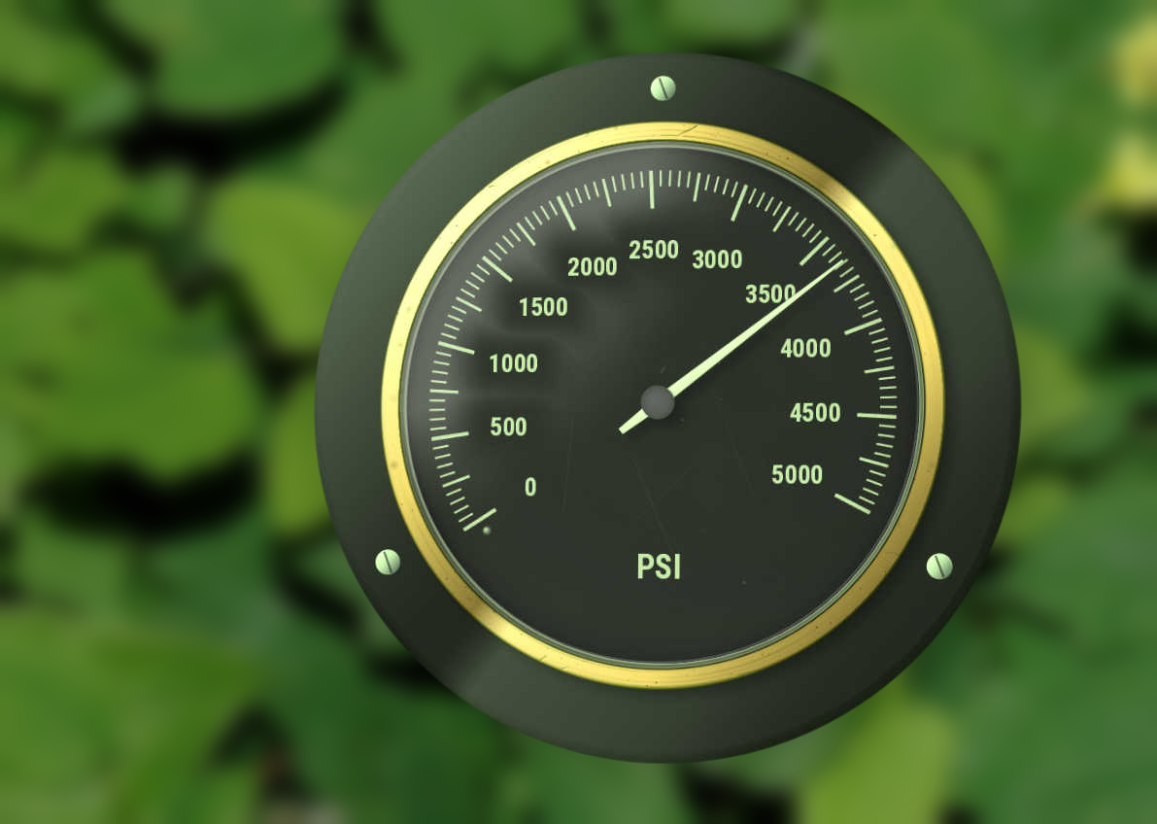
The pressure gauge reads {"value": 3650, "unit": "psi"}
